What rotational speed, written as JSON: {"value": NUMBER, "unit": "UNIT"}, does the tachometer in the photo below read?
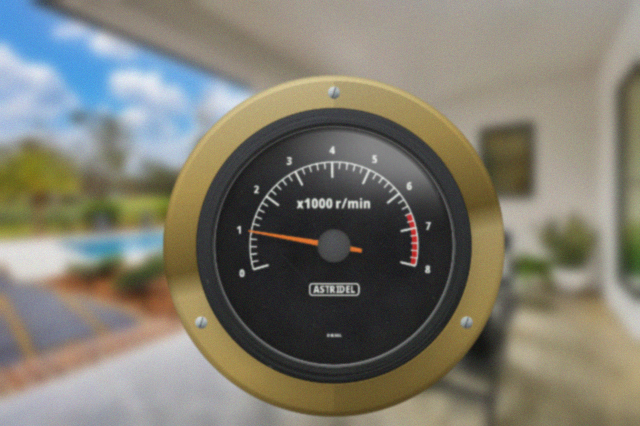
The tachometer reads {"value": 1000, "unit": "rpm"}
